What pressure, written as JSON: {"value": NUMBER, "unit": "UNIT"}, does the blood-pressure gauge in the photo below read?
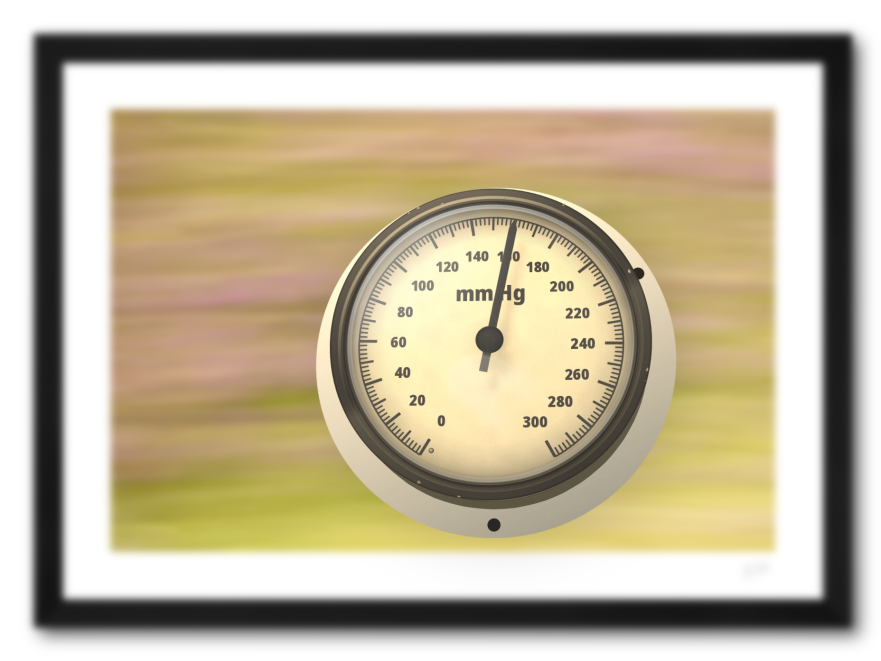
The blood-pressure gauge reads {"value": 160, "unit": "mmHg"}
